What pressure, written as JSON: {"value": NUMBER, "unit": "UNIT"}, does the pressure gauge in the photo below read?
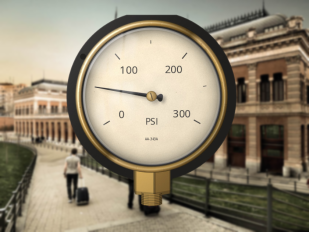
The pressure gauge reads {"value": 50, "unit": "psi"}
